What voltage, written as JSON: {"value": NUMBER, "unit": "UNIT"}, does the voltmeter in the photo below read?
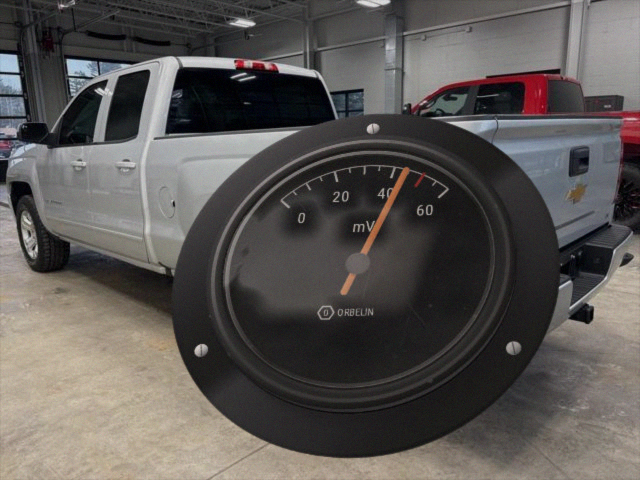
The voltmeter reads {"value": 45, "unit": "mV"}
